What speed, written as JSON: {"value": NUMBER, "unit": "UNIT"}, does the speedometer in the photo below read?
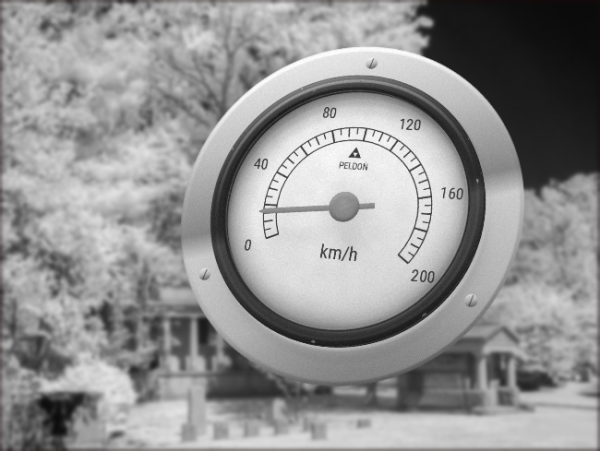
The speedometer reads {"value": 15, "unit": "km/h"}
